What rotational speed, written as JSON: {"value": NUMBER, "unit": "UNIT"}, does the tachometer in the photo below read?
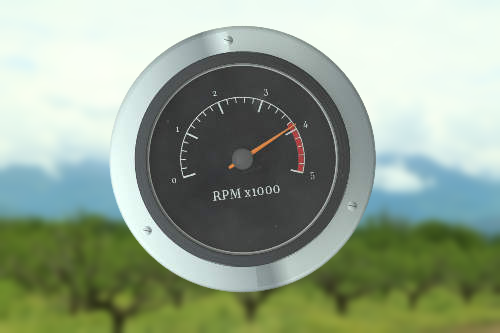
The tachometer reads {"value": 3900, "unit": "rpm"}
